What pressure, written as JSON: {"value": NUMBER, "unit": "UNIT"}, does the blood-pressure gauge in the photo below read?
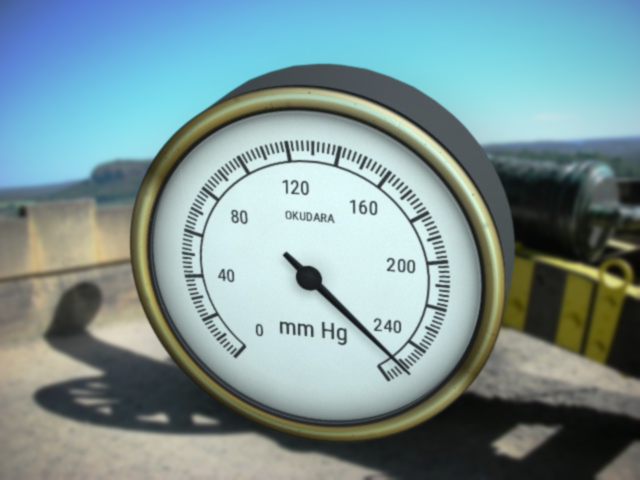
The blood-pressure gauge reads {"value": 250, "unit": "mmHg"}
